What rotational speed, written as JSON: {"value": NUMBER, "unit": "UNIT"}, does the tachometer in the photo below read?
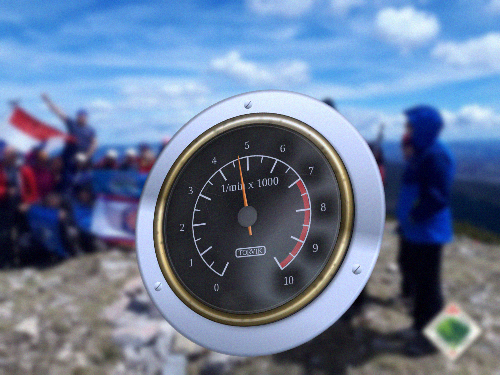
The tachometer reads {"value": 4750, "unit": "rpm"}
